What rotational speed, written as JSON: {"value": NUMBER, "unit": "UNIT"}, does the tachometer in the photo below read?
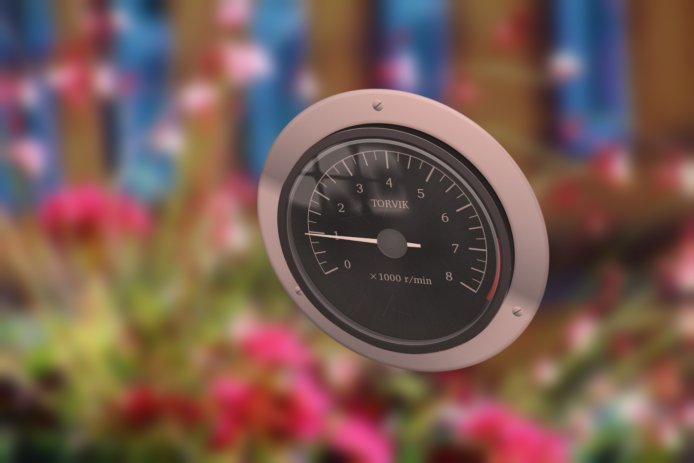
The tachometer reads {"value": 1000, "unit": "rpm"}
